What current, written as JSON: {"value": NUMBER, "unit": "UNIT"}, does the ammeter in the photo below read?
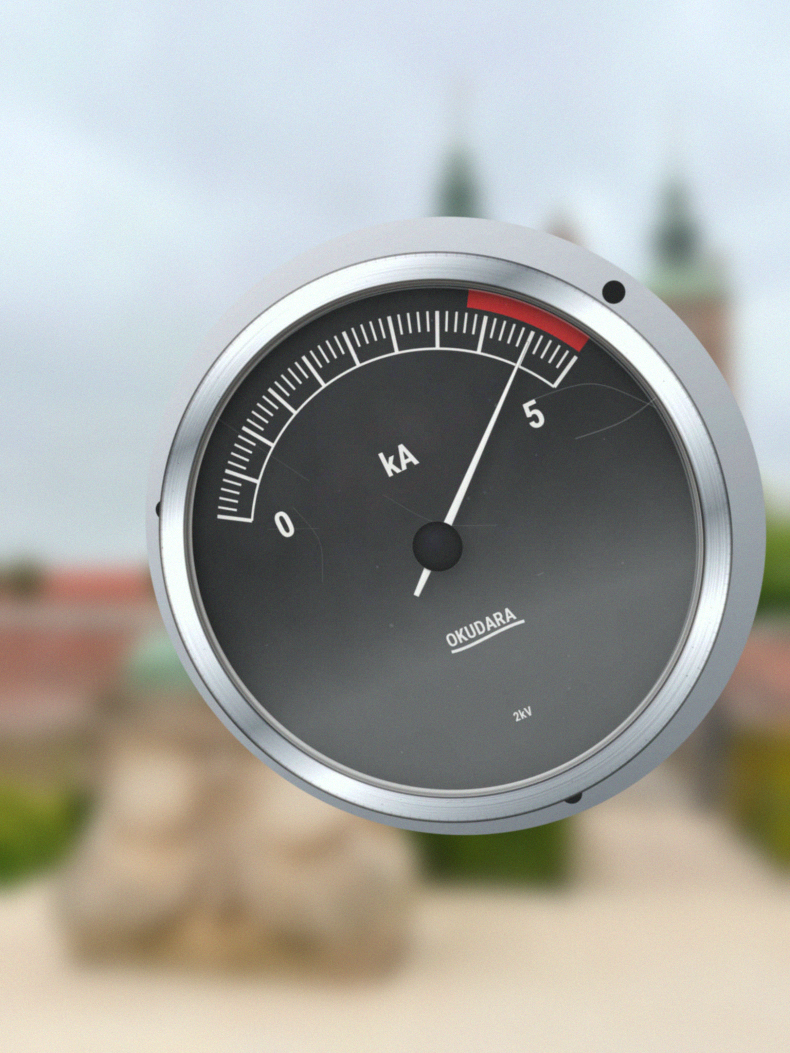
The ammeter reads {"value": 4.5, "unit": "kA"}
